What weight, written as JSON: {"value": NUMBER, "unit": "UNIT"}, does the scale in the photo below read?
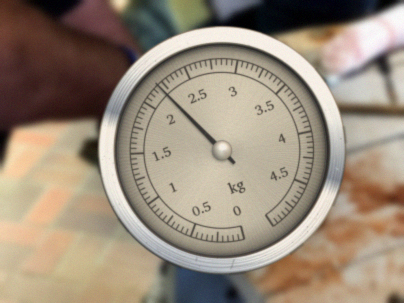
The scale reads {"value": 2.2, "unit": "kg"}
